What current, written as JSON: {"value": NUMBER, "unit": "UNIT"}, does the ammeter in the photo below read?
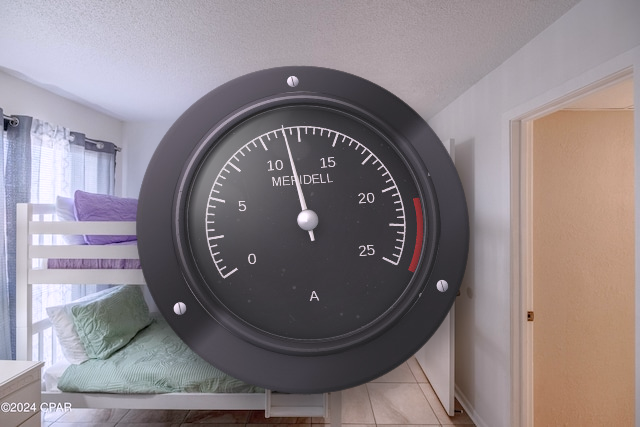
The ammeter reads {"value": 11.5, "unit": "A"}
